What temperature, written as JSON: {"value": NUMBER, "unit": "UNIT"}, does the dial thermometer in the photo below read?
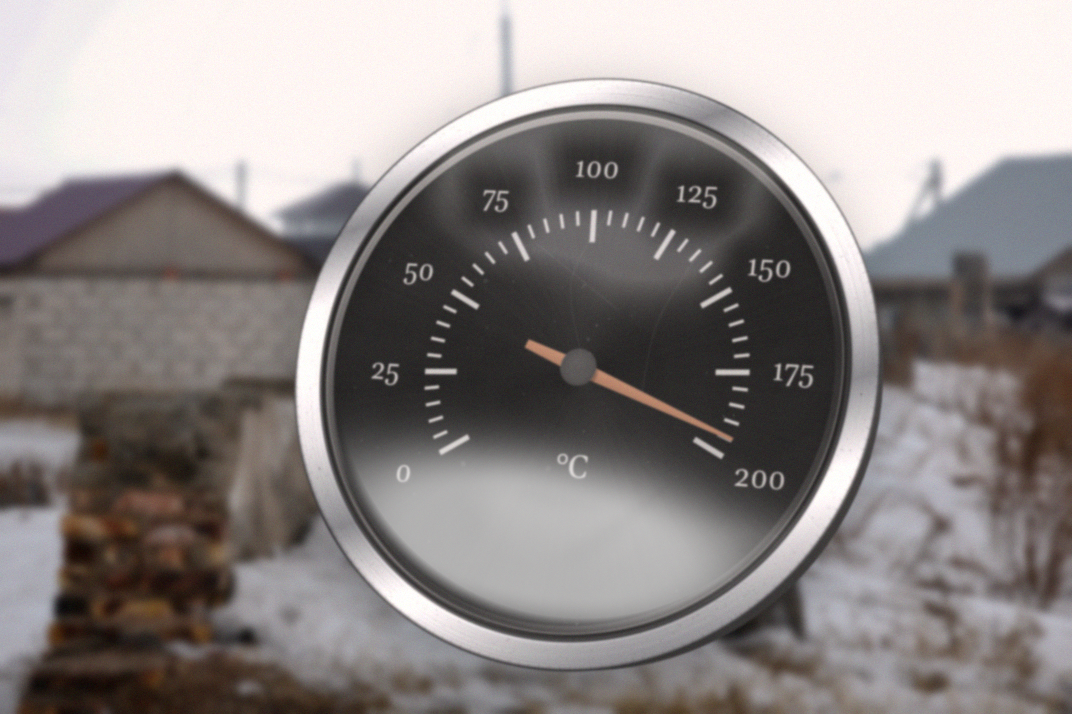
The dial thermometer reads {"value": 195, "unit": "°C"}
